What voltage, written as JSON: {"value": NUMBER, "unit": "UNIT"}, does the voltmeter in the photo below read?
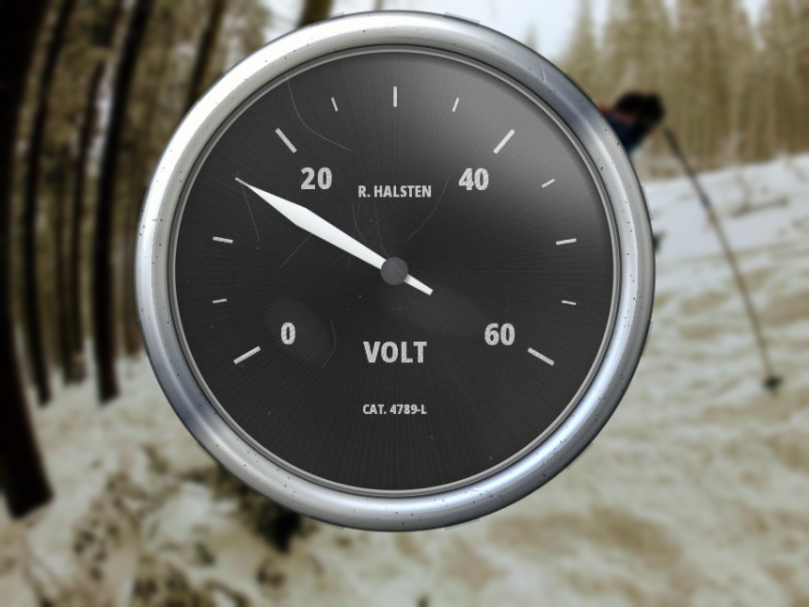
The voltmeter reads {"value": 15, "unit": "V"}
